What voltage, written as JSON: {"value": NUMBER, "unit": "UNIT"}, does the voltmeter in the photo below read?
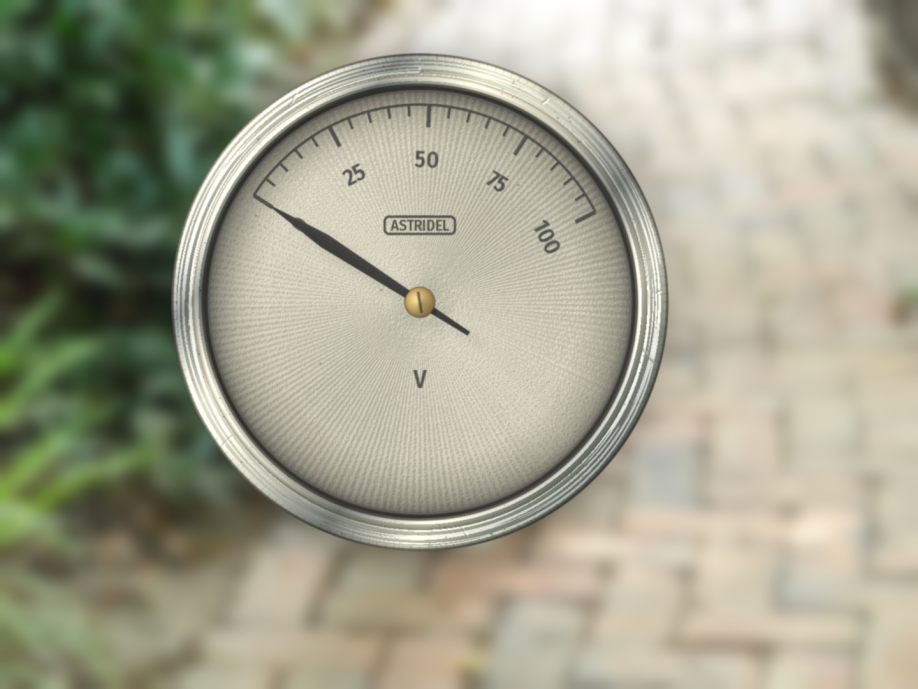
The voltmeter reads {"value": 0, "unit": "V"}
